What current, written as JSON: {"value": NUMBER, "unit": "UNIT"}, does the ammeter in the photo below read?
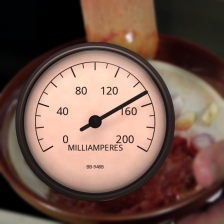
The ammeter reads {"value": 150, "unit": "mA"}
